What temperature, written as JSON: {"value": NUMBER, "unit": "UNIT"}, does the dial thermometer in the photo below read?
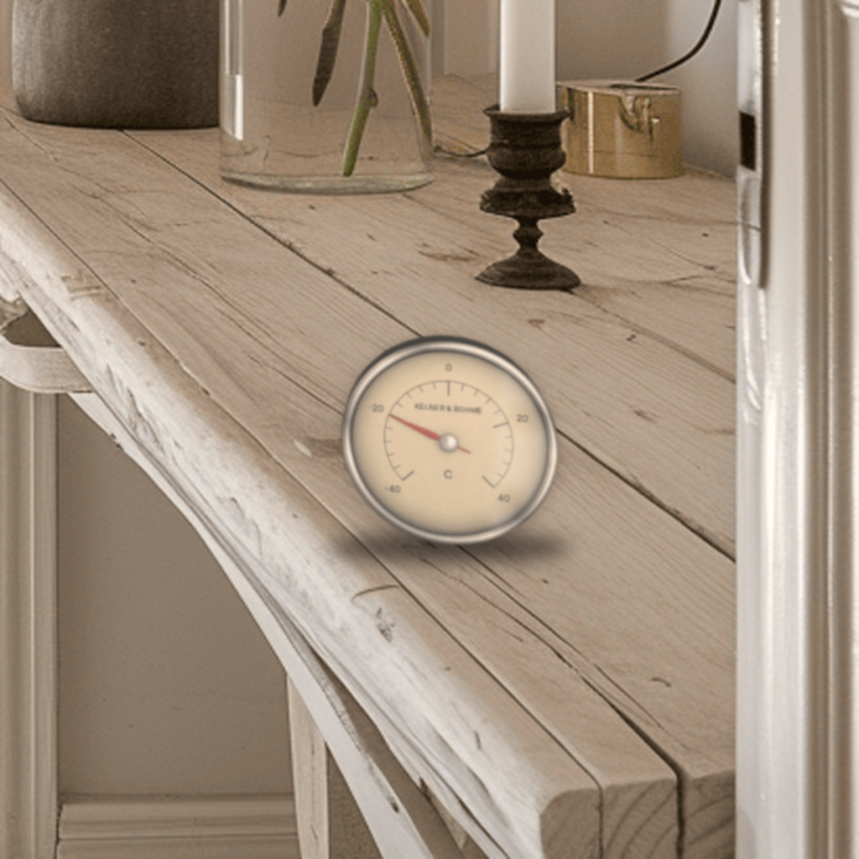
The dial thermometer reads {"value": -20, "unit": "°C"}
